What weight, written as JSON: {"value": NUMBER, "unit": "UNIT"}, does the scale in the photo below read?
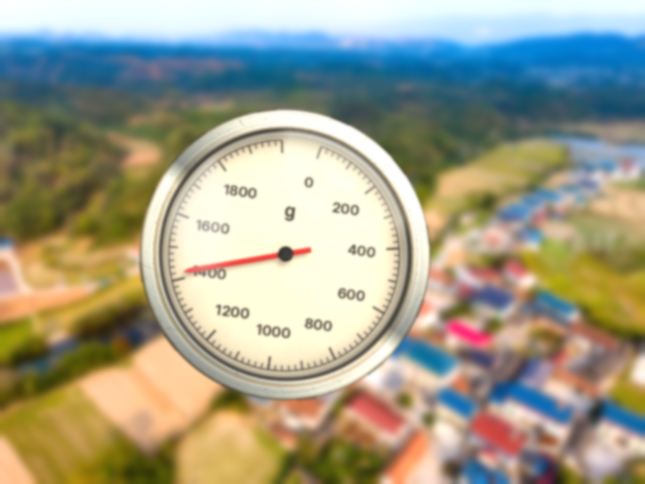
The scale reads {"value": 1420, "unit": "g"}
